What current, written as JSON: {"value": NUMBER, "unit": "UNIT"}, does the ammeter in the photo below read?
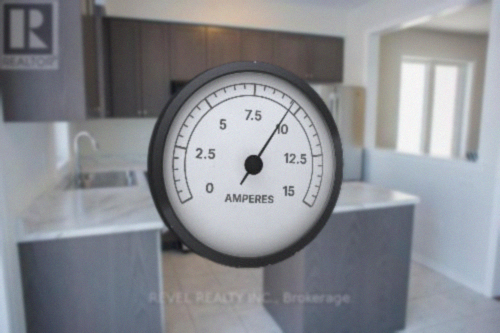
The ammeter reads {"value": 9.5, "unit": "A"}
